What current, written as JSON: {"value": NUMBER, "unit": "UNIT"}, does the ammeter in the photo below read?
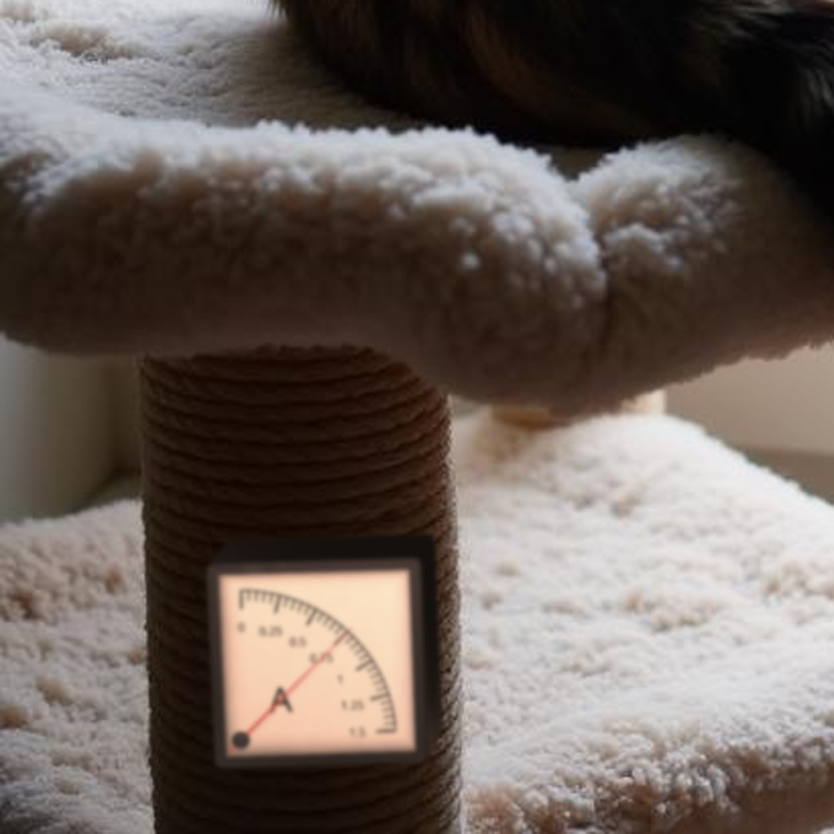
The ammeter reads {"value": 0.75, "unit": "A"}
